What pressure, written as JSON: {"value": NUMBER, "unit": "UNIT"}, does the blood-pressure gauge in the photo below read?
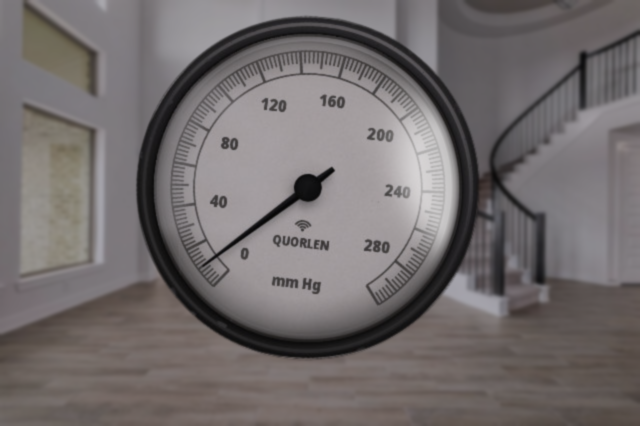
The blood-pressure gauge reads {"value": 10, "unit": "mmHg"}
